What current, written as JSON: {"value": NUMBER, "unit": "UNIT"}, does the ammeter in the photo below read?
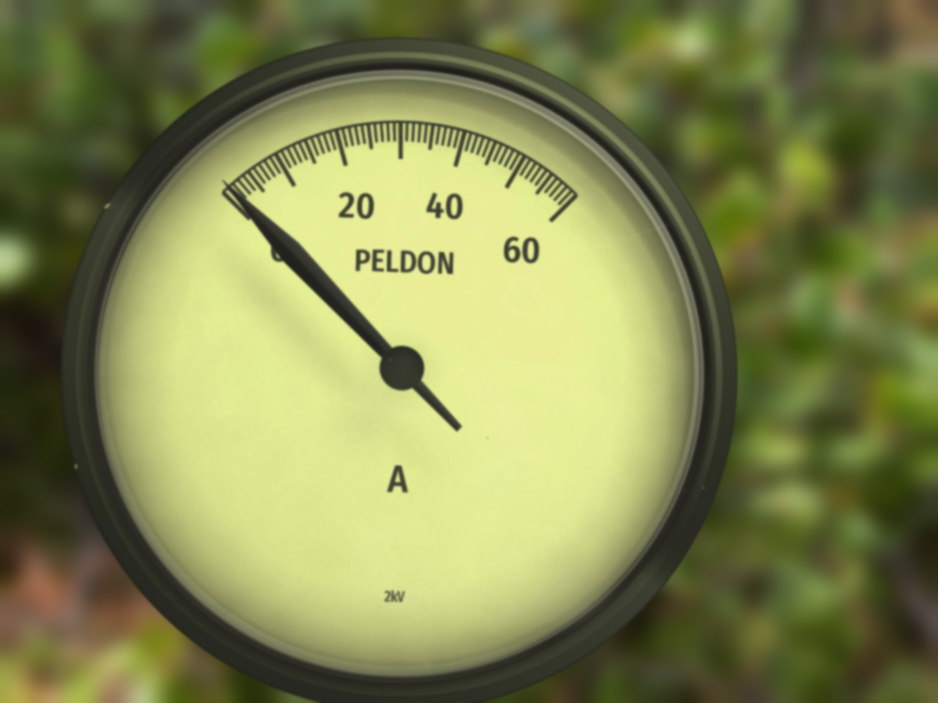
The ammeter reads {"value": 1, "unit": "A"}
